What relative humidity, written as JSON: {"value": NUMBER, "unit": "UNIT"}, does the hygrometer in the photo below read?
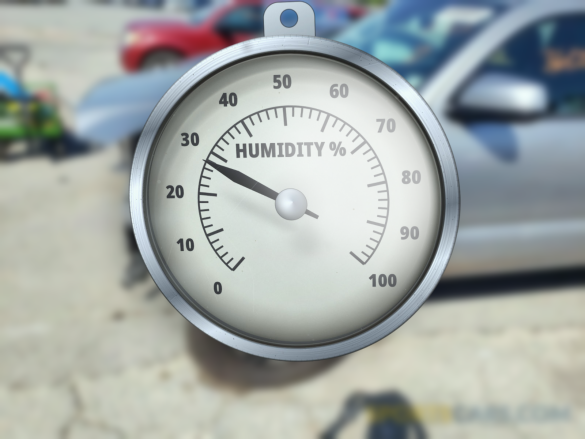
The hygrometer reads {"value": 28, "unit": "%"}
